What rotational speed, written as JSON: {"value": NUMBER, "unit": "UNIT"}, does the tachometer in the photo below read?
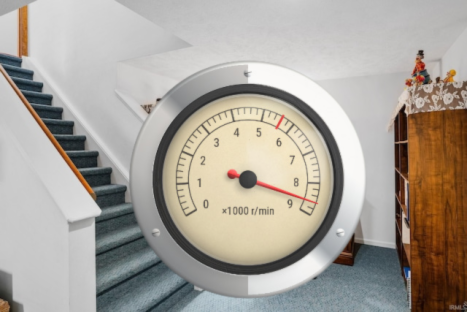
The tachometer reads {"value": 8600, "unit": "rpm"}
